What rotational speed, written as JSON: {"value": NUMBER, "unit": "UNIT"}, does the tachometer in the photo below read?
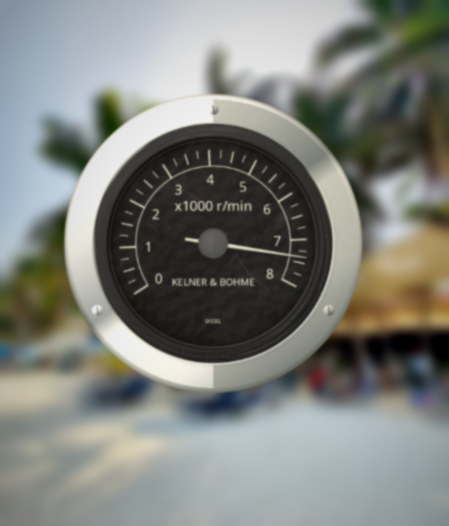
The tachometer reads {"value": 7375, "unit": "rpm"}
